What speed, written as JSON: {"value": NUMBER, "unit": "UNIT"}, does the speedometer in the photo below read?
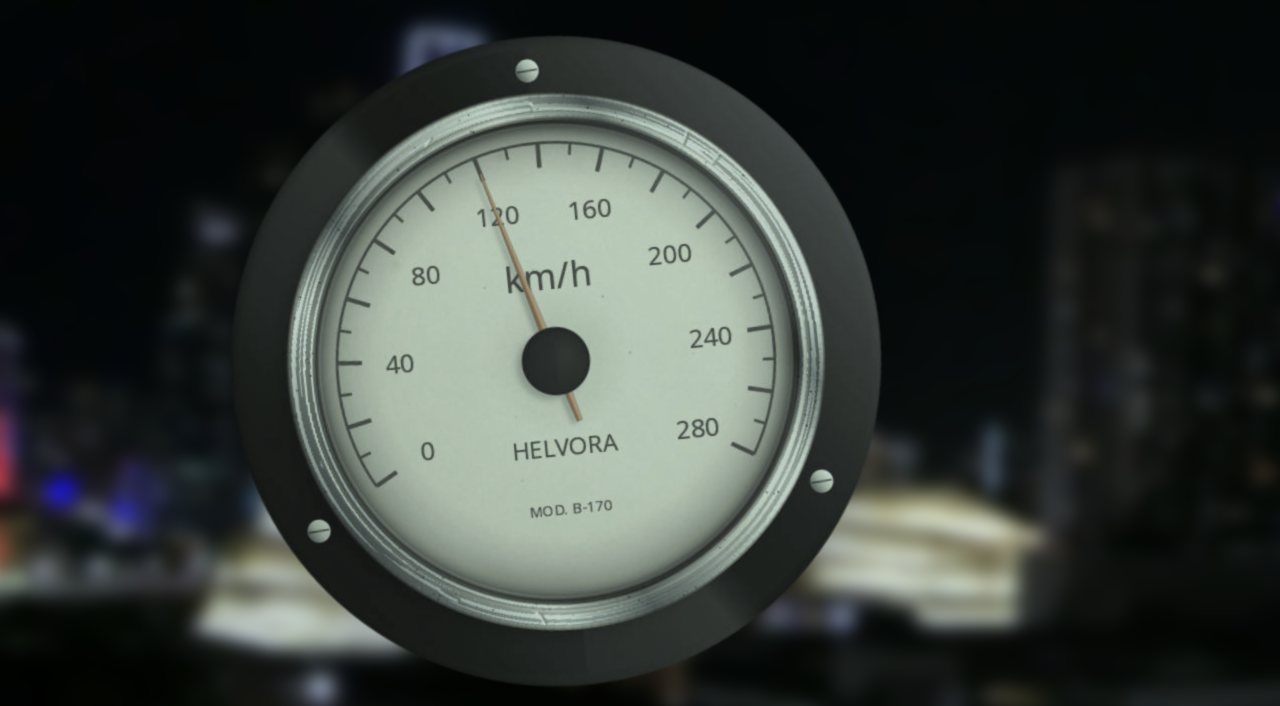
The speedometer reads {"value": 120, "unit": "km/h"}
